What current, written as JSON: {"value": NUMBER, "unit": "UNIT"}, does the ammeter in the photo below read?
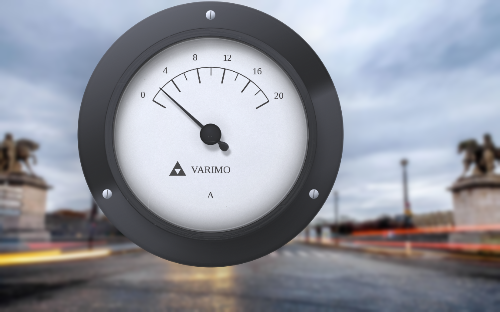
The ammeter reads {"value": 2, "unit": "A"}
